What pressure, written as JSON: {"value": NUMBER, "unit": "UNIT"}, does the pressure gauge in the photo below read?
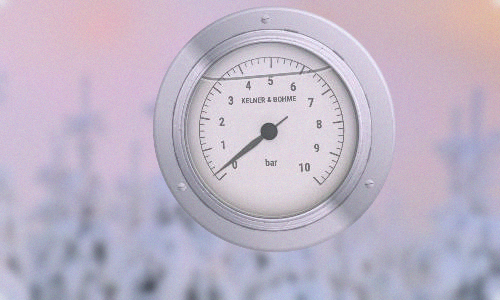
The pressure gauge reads {"value": 0.2, "unit": "bar"}
